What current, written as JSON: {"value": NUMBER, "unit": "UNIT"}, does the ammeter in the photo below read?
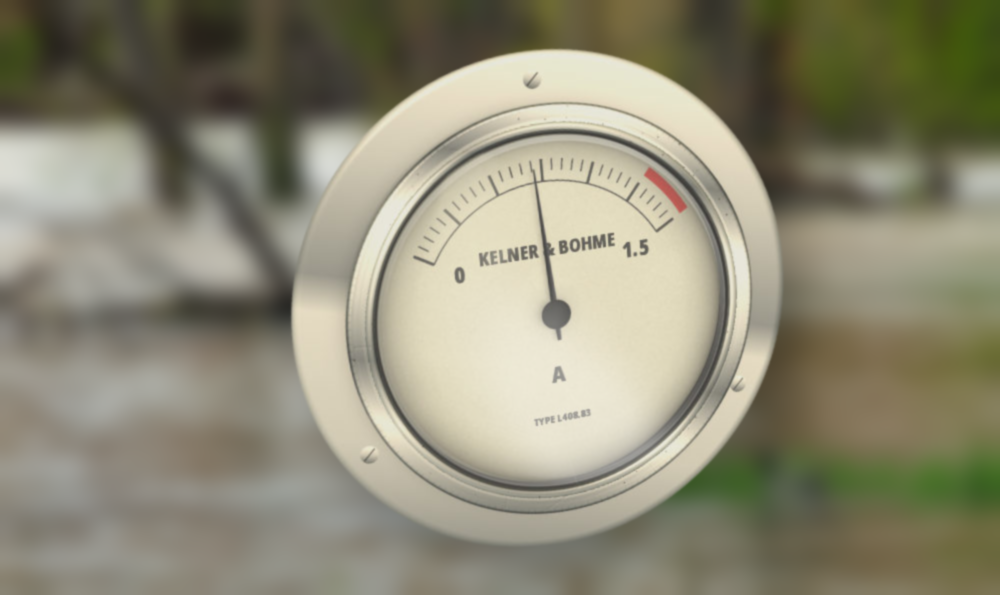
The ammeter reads {"value": 0.7, "unit": "A"}
